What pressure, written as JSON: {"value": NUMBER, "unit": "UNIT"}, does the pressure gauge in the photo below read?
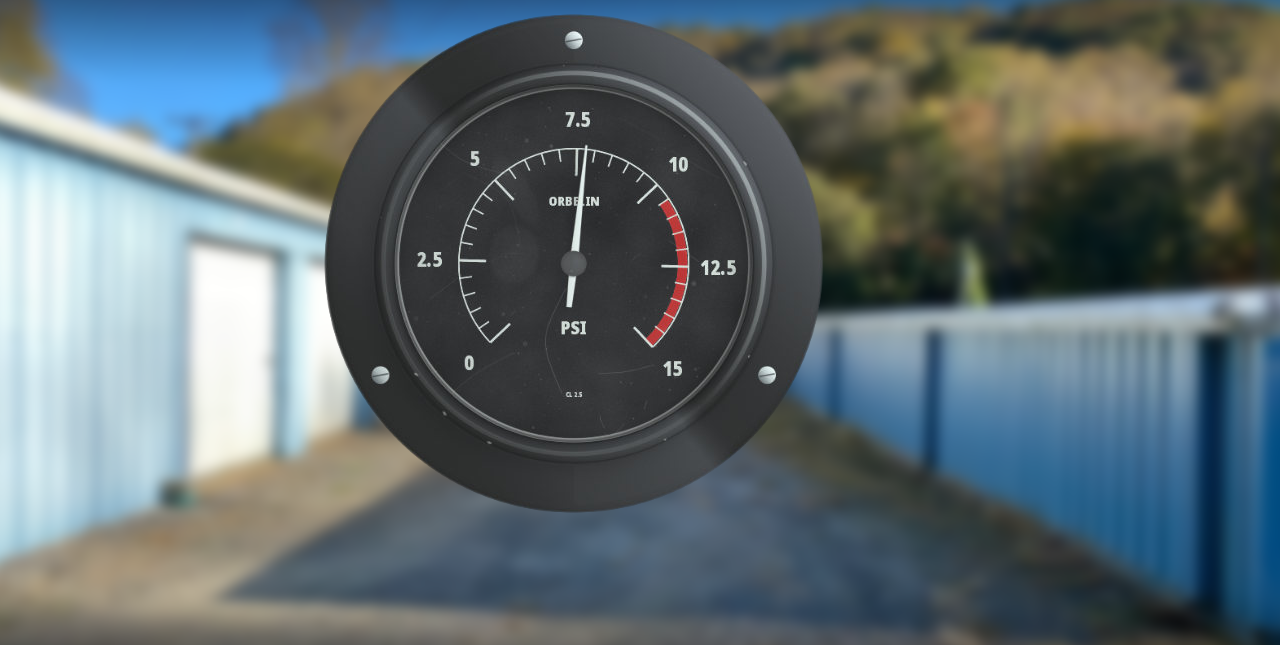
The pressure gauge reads {"value": 7.75, "unit": "psi"}
